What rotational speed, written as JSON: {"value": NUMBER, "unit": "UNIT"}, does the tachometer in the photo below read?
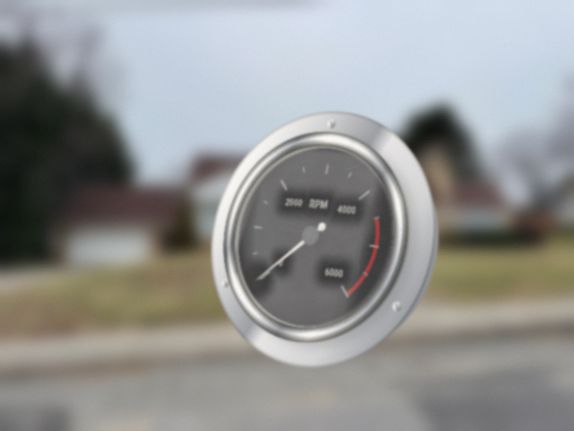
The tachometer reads {"value": 0, "unit": "rpm"}
